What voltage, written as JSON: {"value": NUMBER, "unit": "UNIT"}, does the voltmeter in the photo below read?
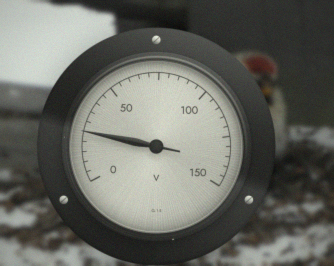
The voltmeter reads {"value": 25, "unit": "V"}
